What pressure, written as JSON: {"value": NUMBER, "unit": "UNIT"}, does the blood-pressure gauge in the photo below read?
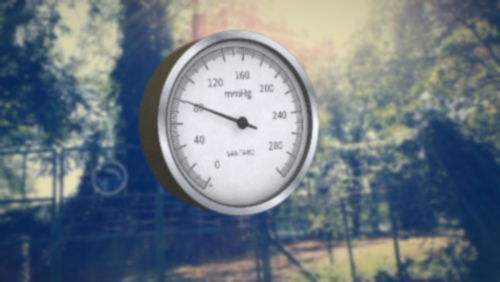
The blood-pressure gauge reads {"value": 80, "unit": "mmHg"}
